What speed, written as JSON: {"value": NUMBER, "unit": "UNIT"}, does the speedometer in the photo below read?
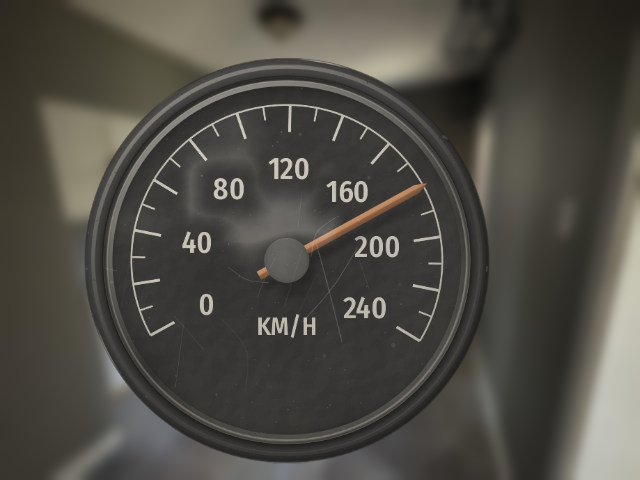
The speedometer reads {"value": 180, "unit": "km/h"}
